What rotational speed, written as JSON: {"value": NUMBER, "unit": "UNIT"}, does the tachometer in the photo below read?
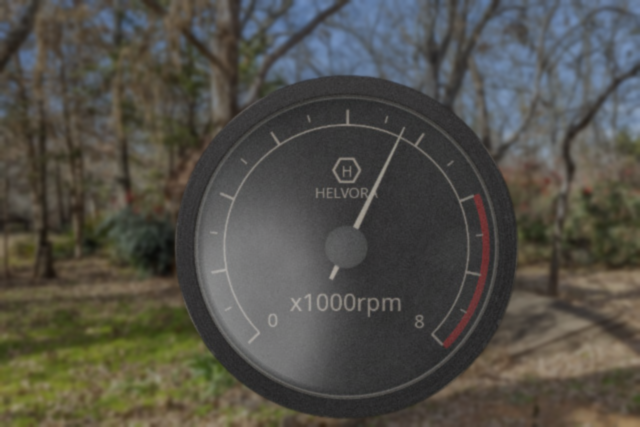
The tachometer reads {"value": 4750, "unit": "rpm"}
